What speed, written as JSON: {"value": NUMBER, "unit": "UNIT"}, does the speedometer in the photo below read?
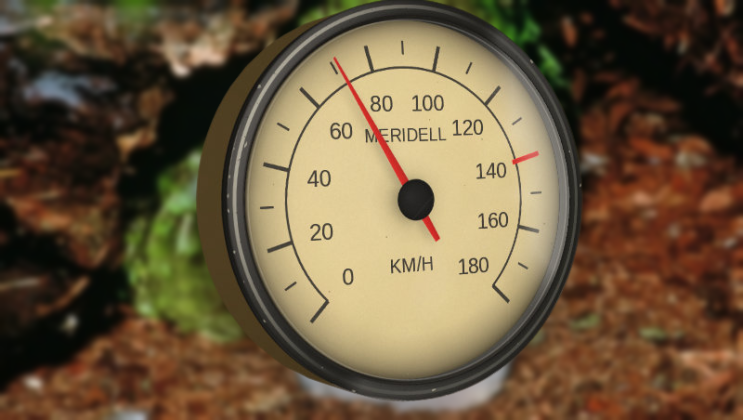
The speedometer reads {"value": 70, "unit": "km/h"}
